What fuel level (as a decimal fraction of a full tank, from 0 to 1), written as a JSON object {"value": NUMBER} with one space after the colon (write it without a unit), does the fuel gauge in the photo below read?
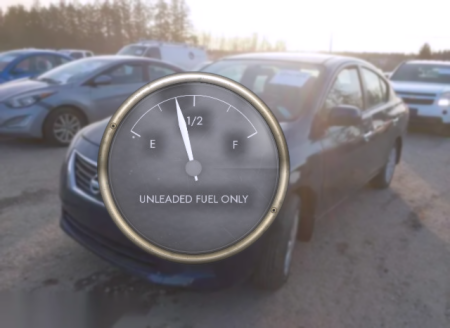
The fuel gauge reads {"value": 0.375}
